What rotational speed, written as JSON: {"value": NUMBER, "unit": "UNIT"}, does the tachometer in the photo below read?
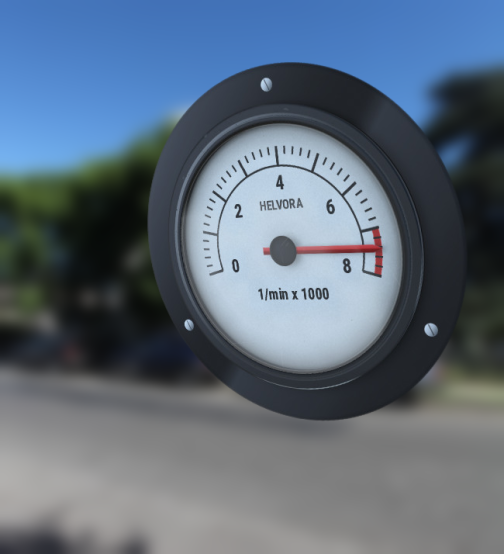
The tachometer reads {"value": 7400, "unit": "rpm"}
